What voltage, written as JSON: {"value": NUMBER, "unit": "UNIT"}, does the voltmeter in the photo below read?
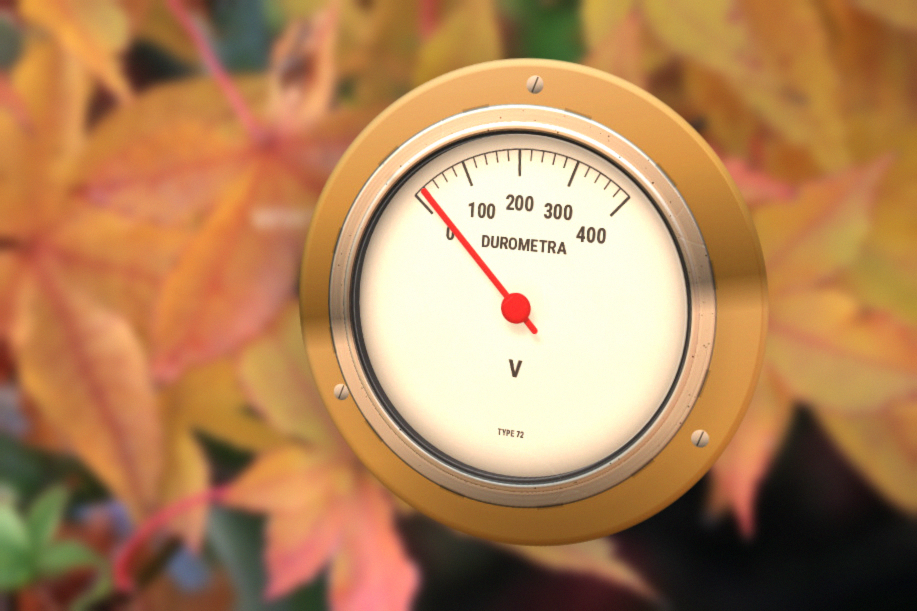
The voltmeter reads {"value": 20, "unit": "V"}
